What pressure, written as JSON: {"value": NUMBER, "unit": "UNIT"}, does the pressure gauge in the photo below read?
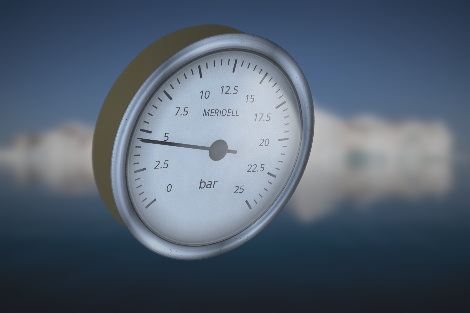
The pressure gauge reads {"value": 4.5, "unit": "bar"}
